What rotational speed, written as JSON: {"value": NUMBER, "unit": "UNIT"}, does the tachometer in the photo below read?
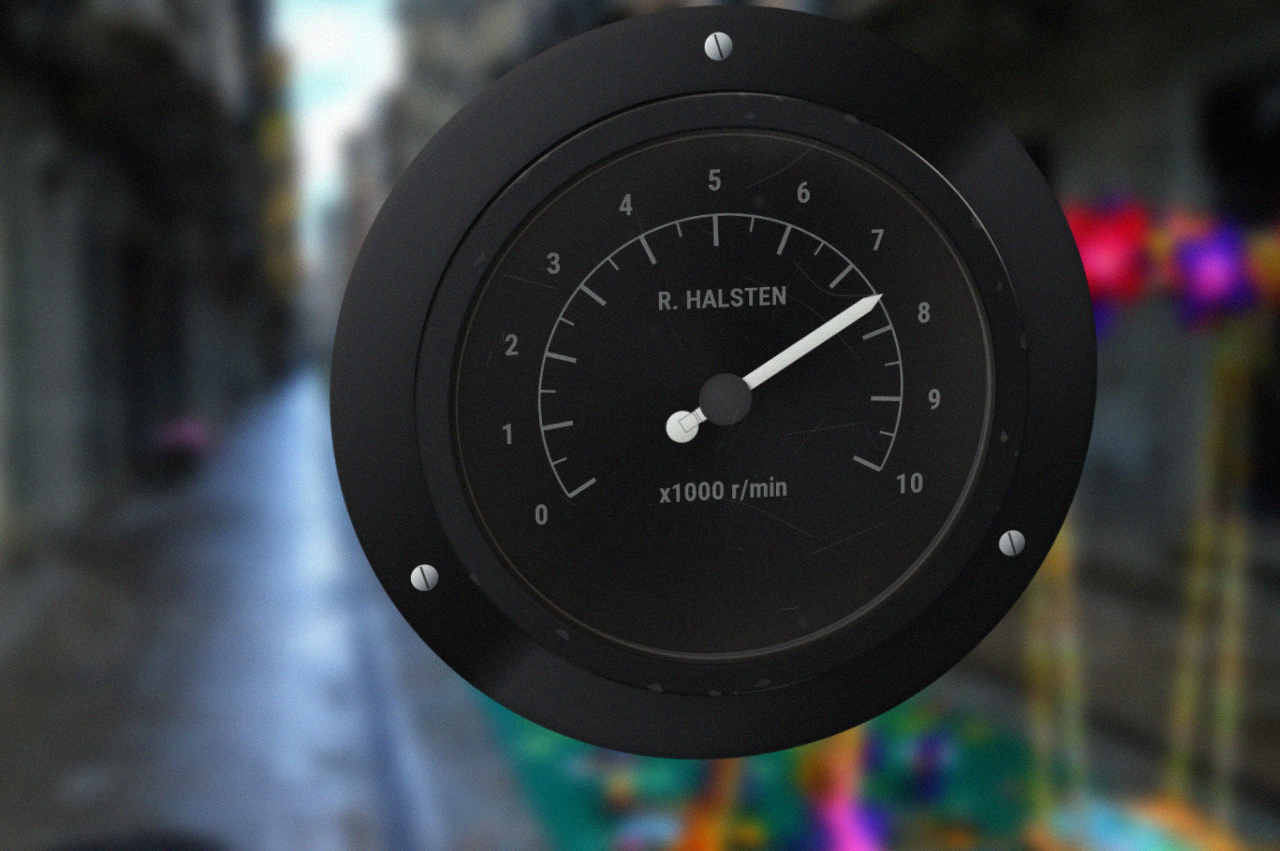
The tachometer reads {"value": 7500, "unit": "rpm"}
